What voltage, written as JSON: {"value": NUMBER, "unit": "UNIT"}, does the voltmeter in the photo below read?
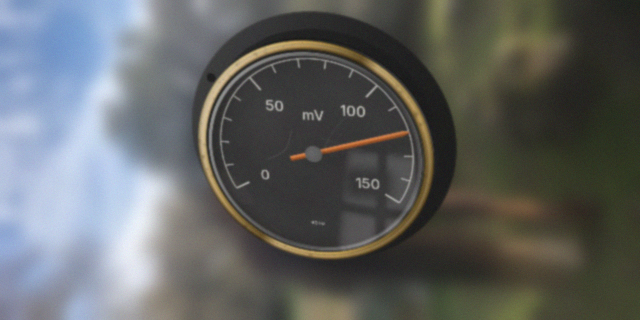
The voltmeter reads {"value": 120, "unit": "mV"}
